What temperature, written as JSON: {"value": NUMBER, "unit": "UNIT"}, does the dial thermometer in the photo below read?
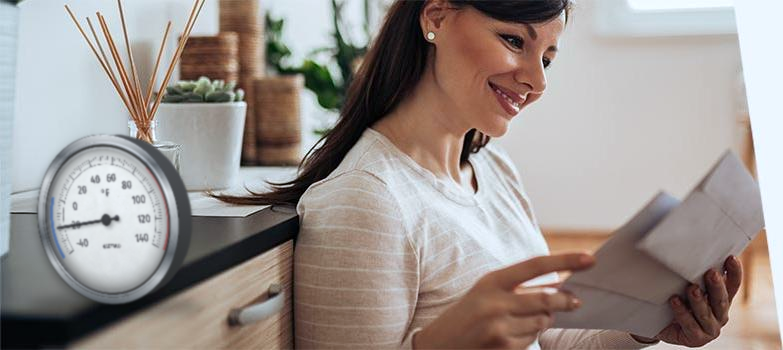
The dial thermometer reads {"value": -20, "unit": "°F"}
